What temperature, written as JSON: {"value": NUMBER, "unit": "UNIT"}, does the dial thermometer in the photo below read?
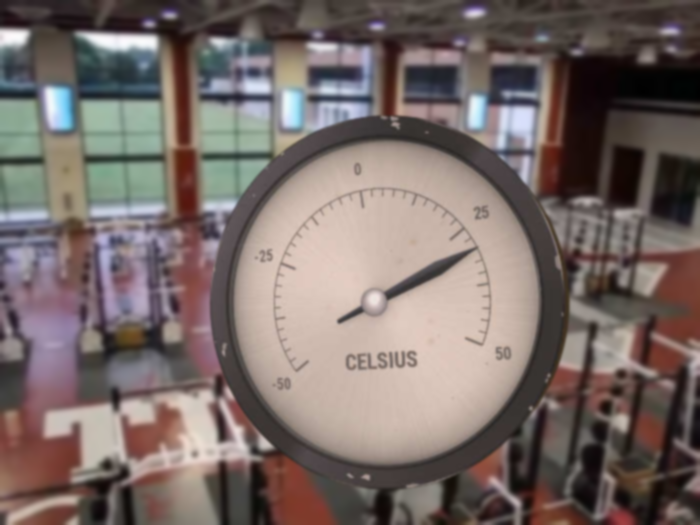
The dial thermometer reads {"value": 30, "unit": "°C"}
